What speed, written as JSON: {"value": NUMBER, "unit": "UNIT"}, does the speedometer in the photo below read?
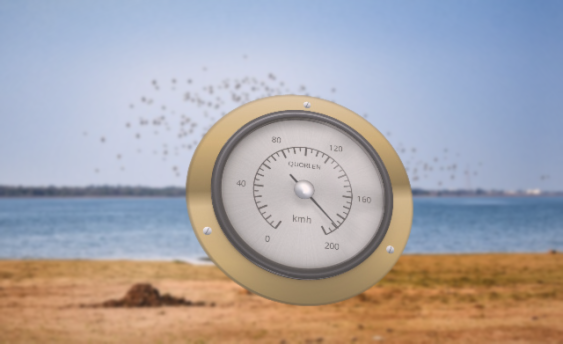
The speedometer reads {"value": 190, "unit": "km/h"}
